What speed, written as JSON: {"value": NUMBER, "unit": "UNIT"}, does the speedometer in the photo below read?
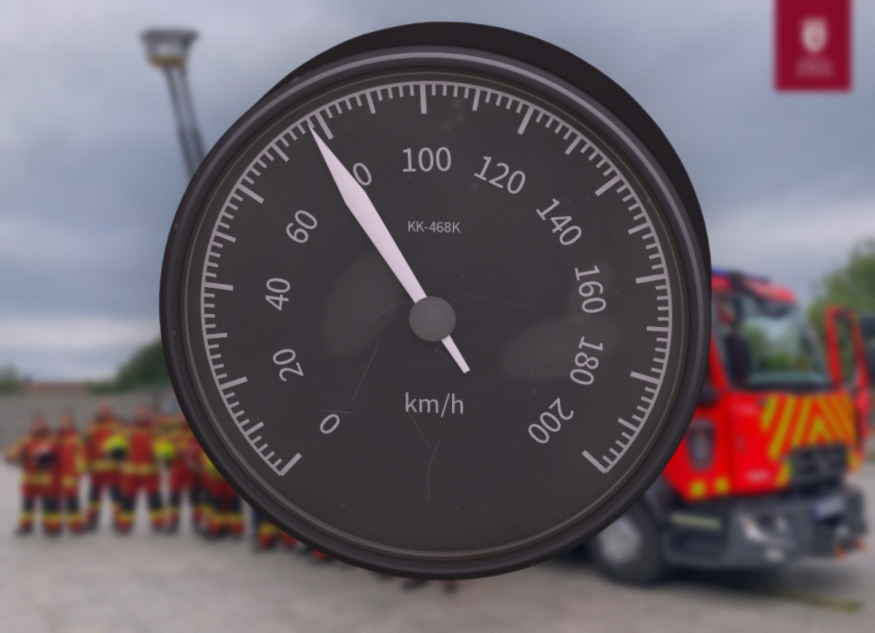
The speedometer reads {"value": 78, "unit": "km/h"}
